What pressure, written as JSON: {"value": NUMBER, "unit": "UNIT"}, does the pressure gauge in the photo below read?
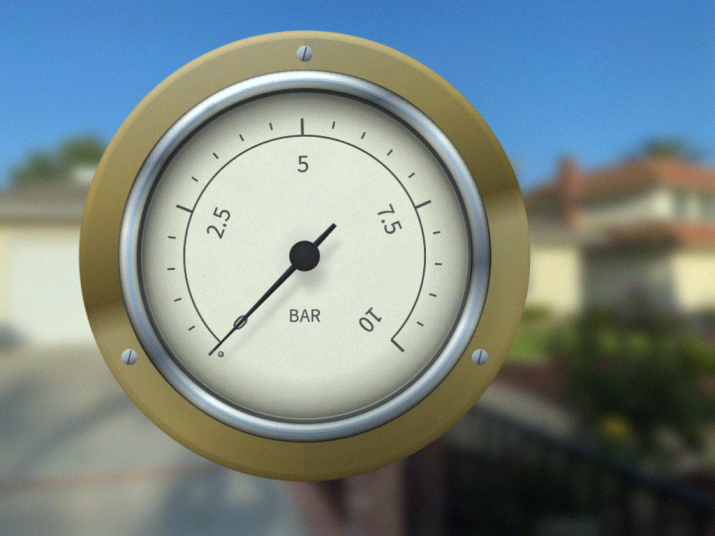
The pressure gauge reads {"value": 0, "unit": "bar"}
